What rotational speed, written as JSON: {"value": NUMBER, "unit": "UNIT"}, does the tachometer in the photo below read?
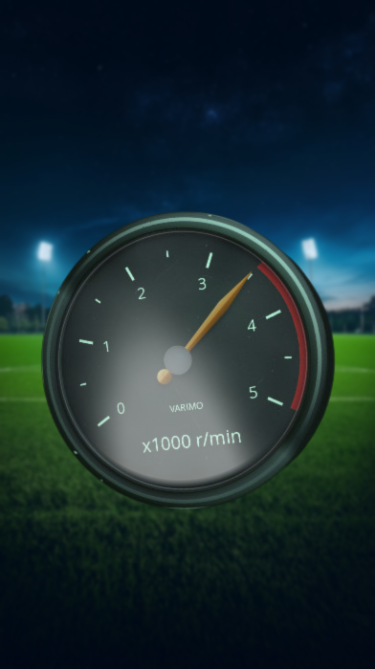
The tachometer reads {"value": 3500, "unit": "rpm"}
